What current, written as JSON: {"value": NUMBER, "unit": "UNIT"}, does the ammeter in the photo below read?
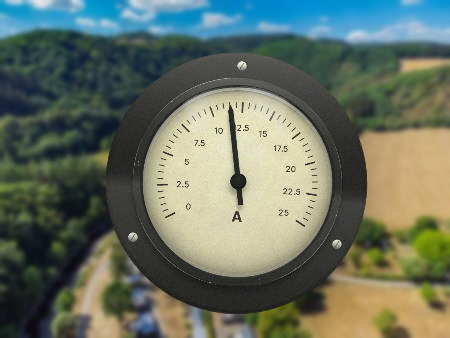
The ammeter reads {"value": 11.5, "unit": "A"}
